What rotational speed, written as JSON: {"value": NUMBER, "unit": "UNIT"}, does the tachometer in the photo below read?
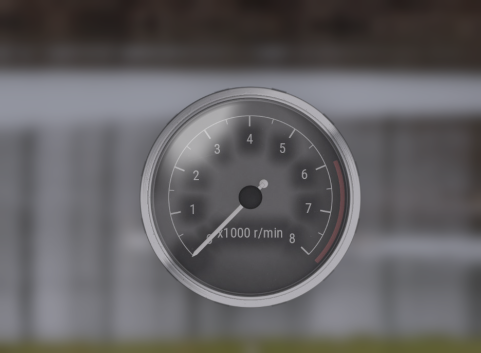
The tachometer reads {"value": 0, "unit": "rpm"}
